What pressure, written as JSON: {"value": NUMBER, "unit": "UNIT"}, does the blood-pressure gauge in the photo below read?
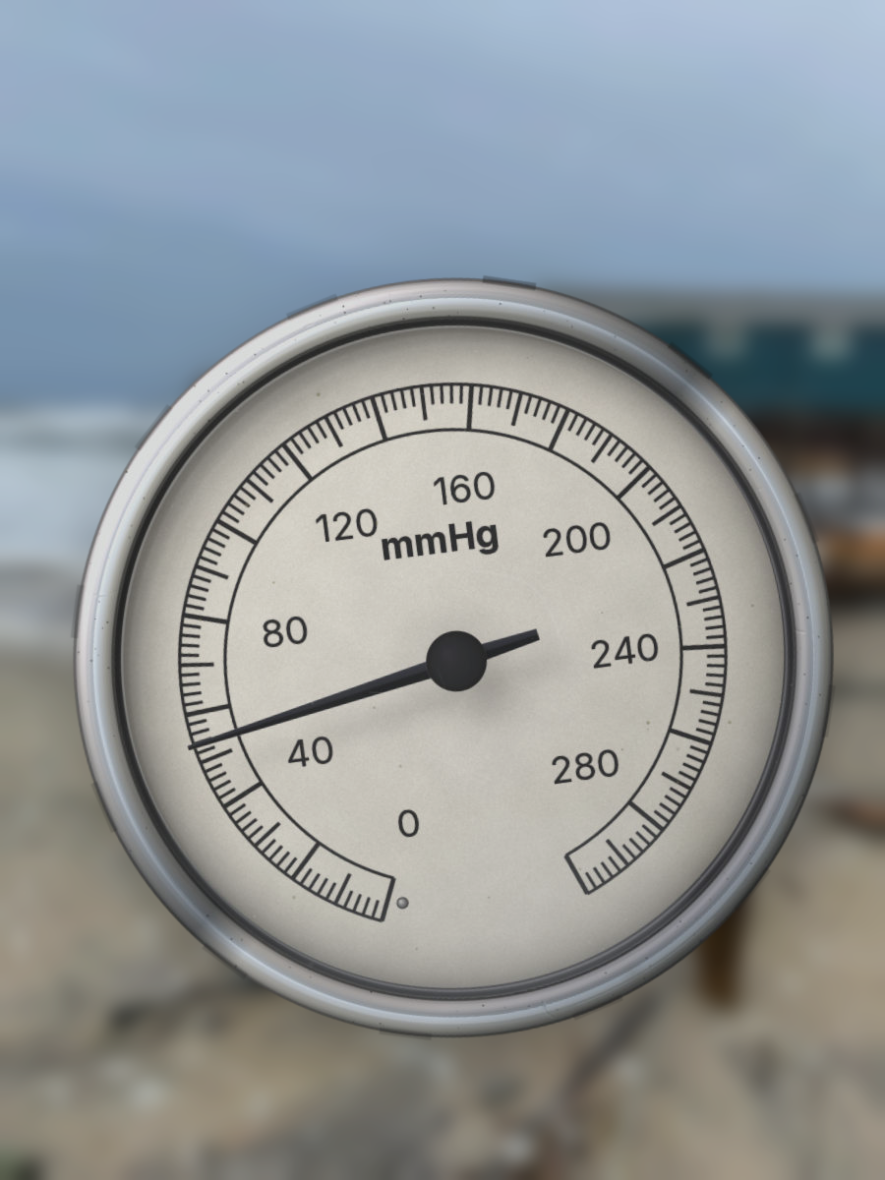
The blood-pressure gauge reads {"value": 54, "unit": "mmHg"}
